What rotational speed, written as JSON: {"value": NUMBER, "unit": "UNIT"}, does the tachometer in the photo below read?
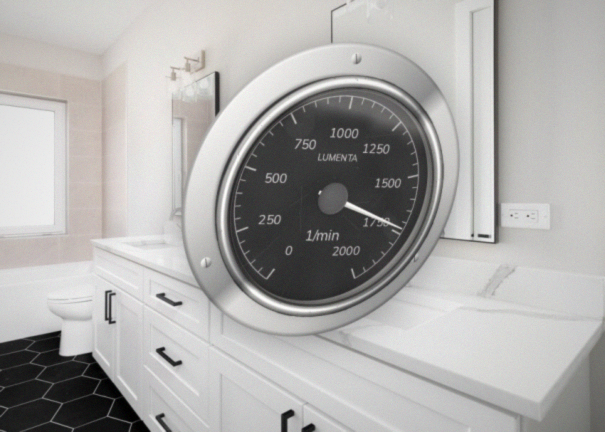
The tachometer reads {"value": 1725, "unit": "rpm"}
